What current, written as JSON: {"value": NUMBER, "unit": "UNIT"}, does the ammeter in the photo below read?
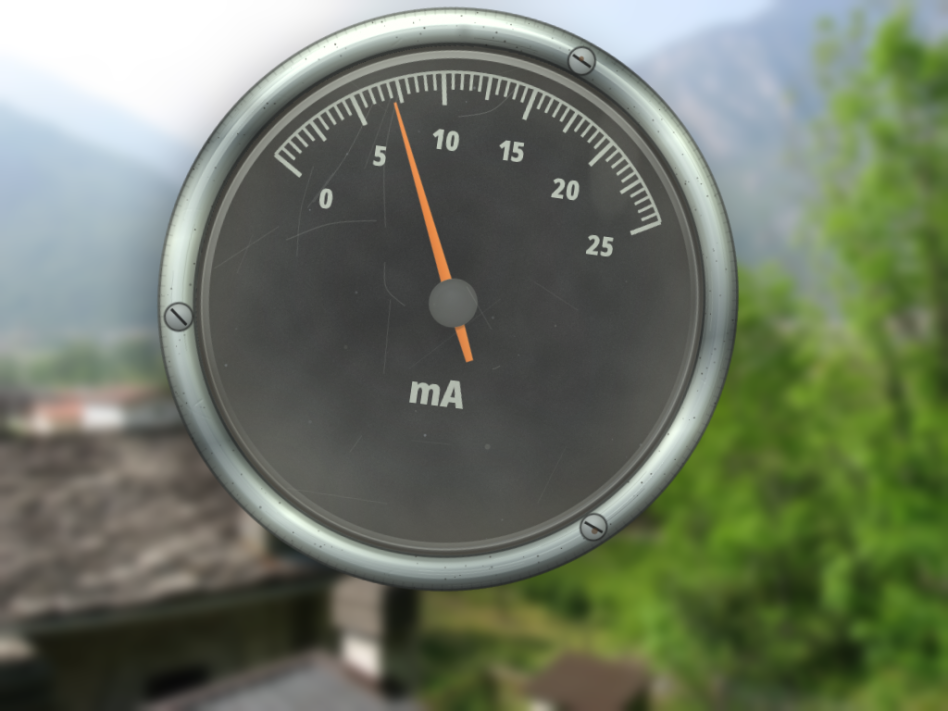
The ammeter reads {"value": 7, "unit": "mA"}
